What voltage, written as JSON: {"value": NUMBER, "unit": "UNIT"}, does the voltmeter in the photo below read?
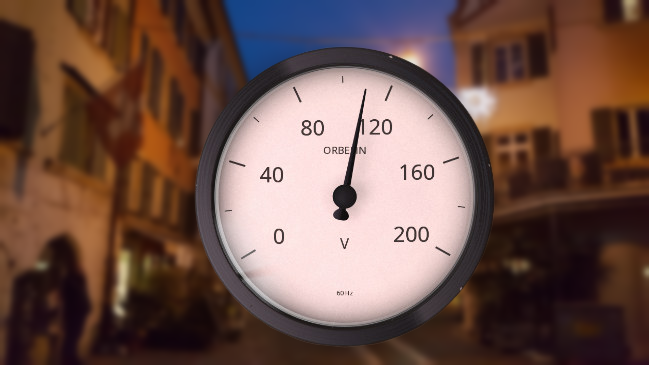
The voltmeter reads {"value": 110, "unit": "V"}
